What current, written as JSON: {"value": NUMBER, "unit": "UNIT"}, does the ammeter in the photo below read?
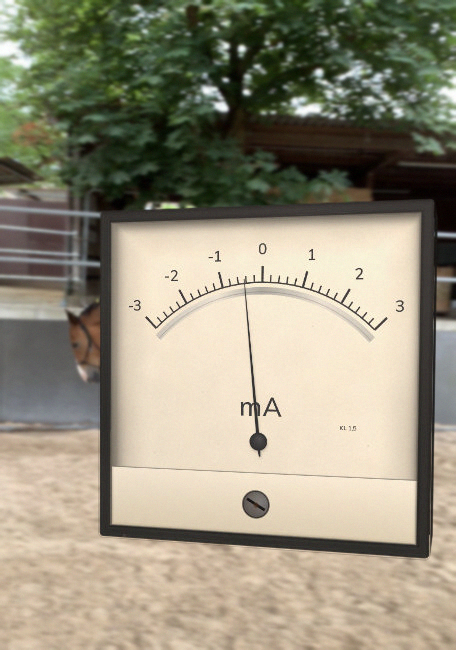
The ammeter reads {"value": -0.4, "unit": "mA"}
